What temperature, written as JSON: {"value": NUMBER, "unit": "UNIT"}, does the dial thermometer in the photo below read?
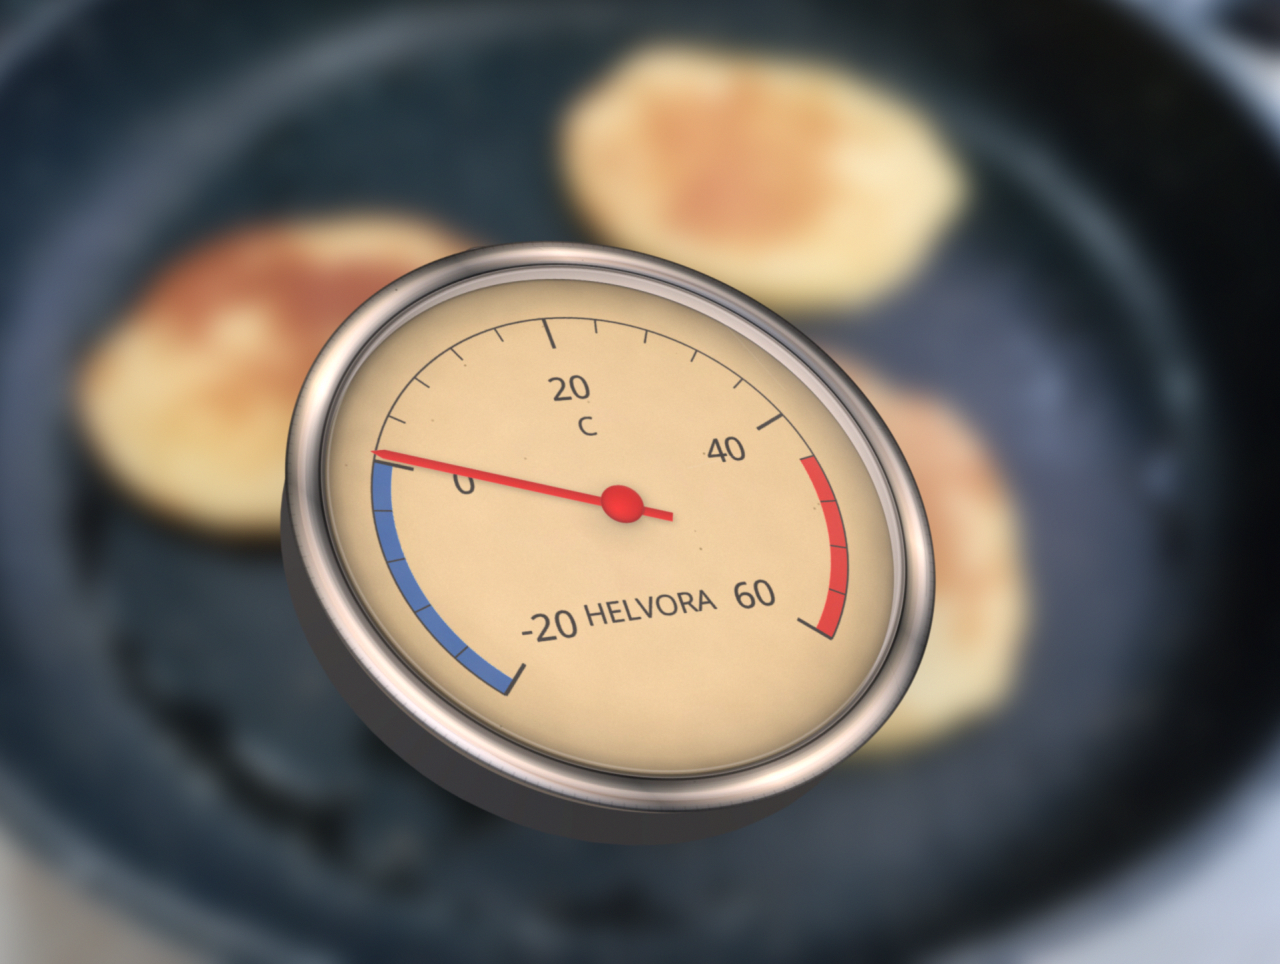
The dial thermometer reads {"value": 0, "unit": "°C"}
